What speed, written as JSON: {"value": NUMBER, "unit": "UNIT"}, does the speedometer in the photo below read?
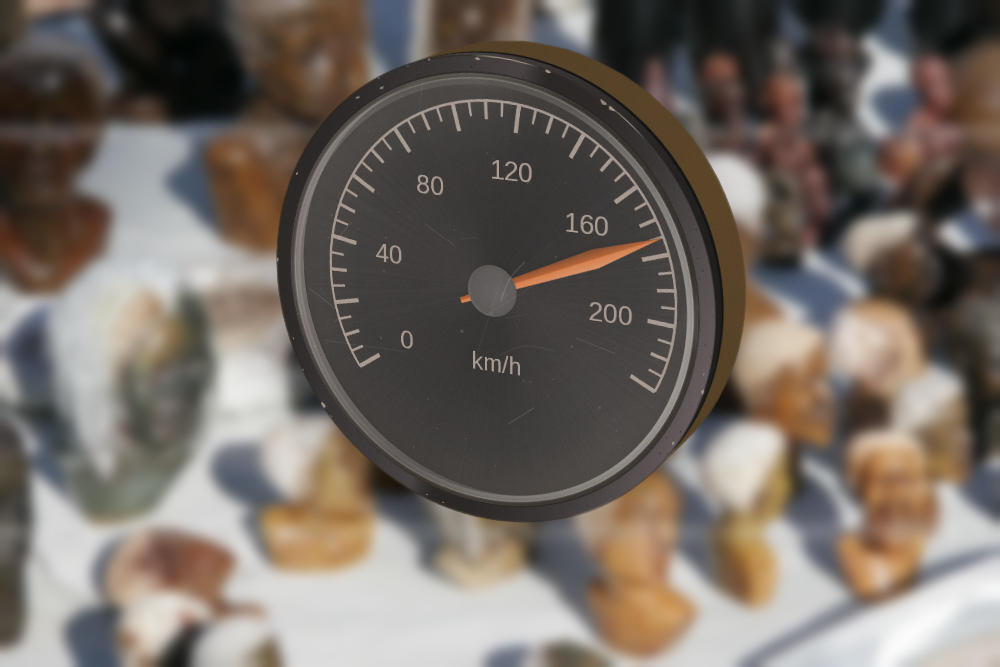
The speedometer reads {"value": 175, "unit": "km/h"}
